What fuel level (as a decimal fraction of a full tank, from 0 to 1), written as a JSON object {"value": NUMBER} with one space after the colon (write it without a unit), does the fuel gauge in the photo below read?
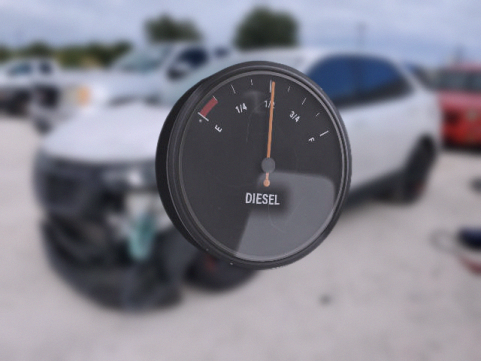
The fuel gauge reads {"value": 0.5}
